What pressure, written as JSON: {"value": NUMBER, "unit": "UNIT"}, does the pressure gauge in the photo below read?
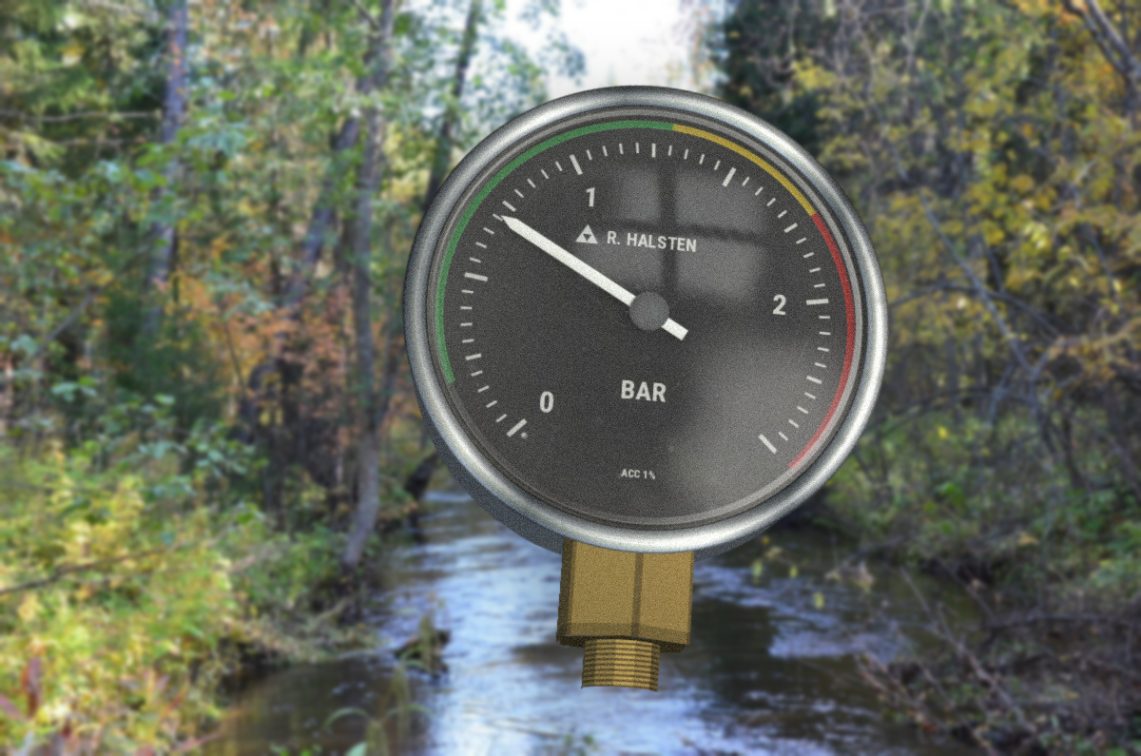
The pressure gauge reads {"value": 0.7, "unit": "bar"}
